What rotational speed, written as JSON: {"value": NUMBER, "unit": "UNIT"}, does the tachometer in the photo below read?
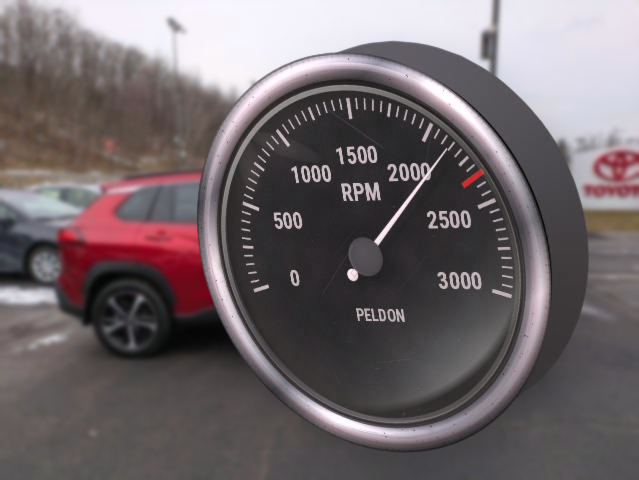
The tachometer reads {"value": 2150, "unit": "rpm"}
